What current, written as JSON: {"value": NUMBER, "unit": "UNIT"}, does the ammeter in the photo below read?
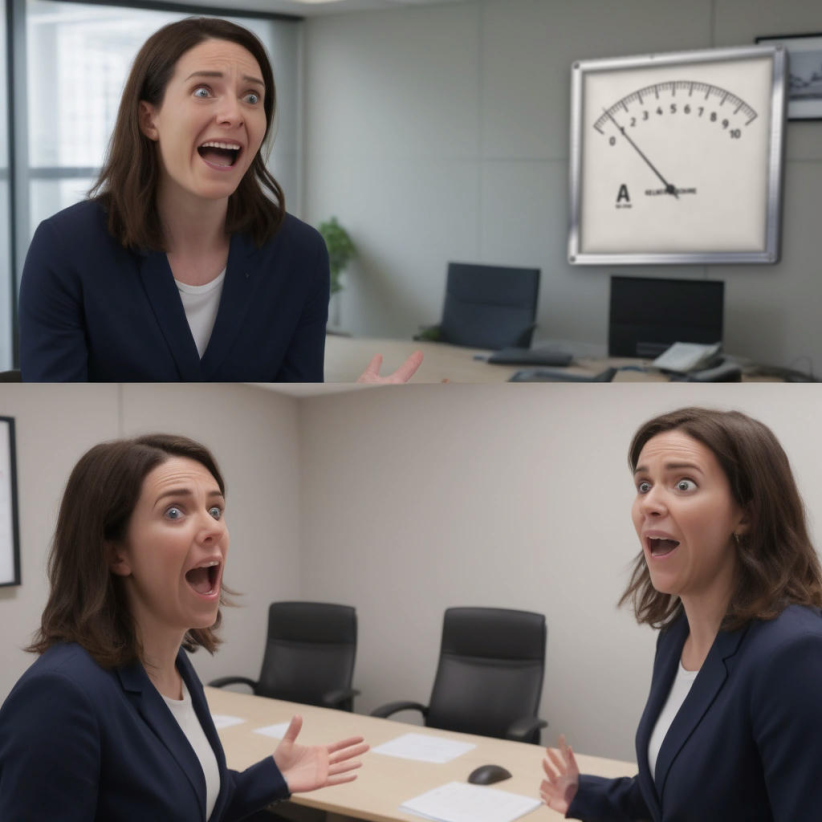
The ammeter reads {"value": 1, "unit": "A"}
